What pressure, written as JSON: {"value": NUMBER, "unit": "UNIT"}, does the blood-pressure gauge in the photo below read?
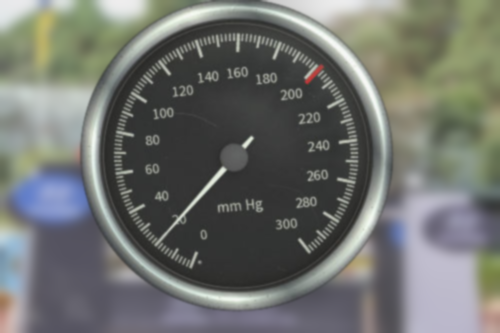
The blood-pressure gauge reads {"value": 20, "unit": "mmHg"}
